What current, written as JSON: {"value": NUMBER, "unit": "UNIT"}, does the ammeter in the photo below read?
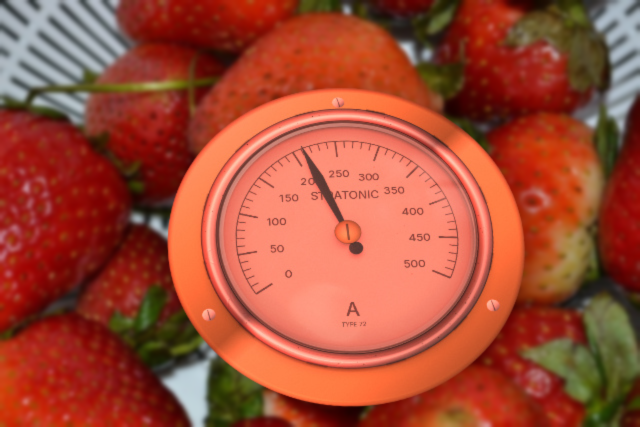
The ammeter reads {"value": 210, "unit": "A"}
